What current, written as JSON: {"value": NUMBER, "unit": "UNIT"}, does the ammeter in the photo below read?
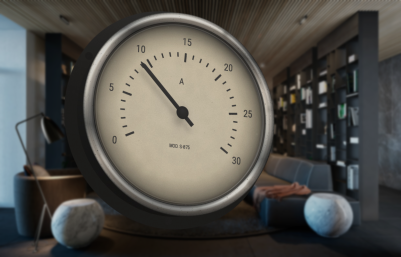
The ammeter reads {"value": 9, "unit": "A"}
